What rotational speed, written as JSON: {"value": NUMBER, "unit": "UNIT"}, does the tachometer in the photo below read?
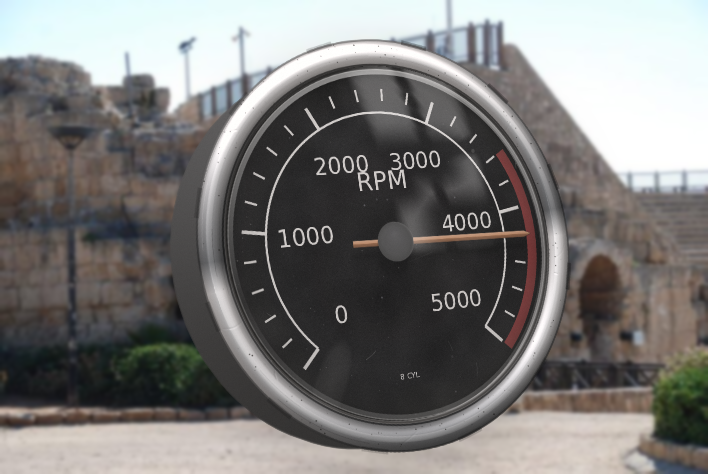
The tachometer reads {"value": 4200, "unit": "rpm"}
